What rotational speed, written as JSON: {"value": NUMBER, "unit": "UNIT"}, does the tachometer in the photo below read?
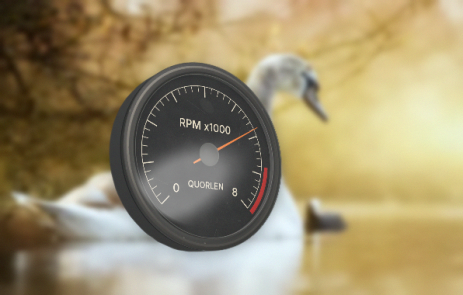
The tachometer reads {"value": 5800, "unit": "rpm"}
